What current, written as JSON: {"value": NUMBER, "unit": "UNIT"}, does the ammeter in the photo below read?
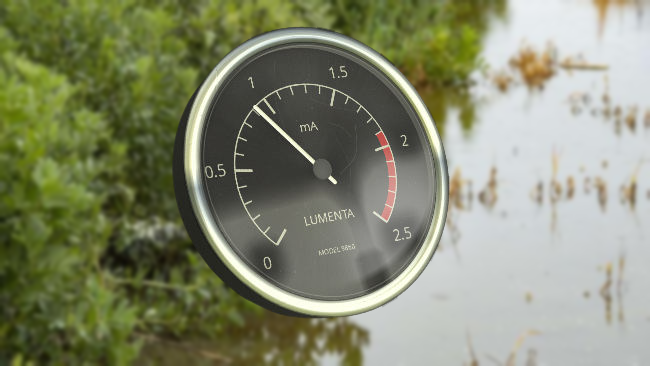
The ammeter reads {"value": 0.9, "unit": "mA"}
